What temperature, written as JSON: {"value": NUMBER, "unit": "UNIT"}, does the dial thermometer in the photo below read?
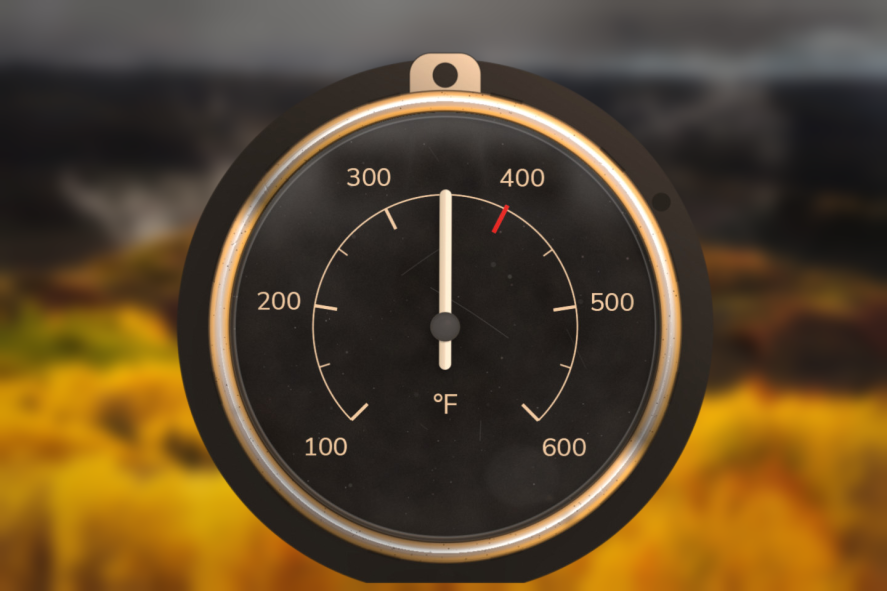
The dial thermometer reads {"value": 350, "unit": "°F"}
